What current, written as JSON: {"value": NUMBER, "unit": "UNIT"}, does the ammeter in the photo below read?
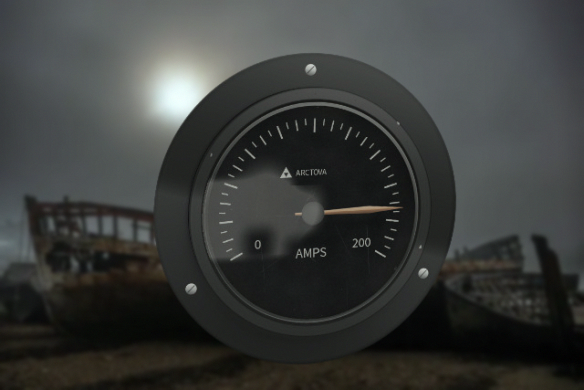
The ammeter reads {"value": 172.5, "unit": "A"}
